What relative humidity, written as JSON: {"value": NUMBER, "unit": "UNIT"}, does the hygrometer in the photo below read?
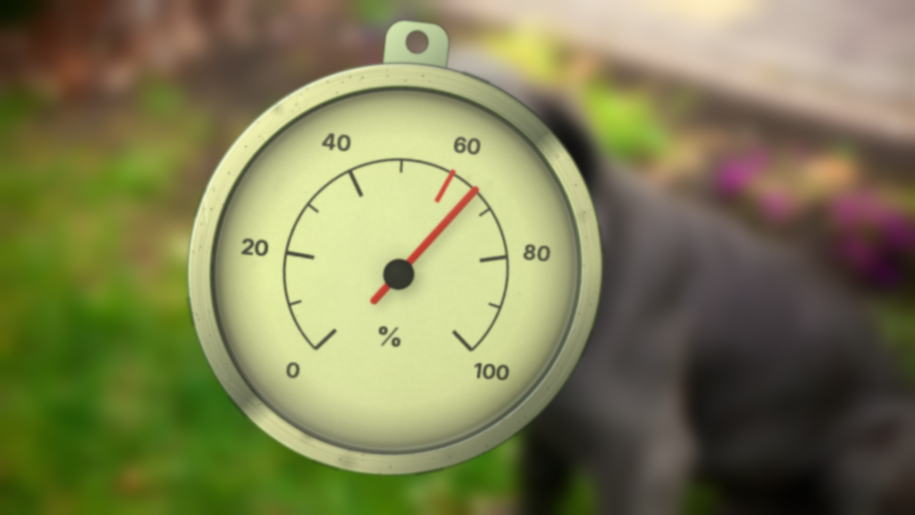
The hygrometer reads {"value": 65, "unit": "%"}
